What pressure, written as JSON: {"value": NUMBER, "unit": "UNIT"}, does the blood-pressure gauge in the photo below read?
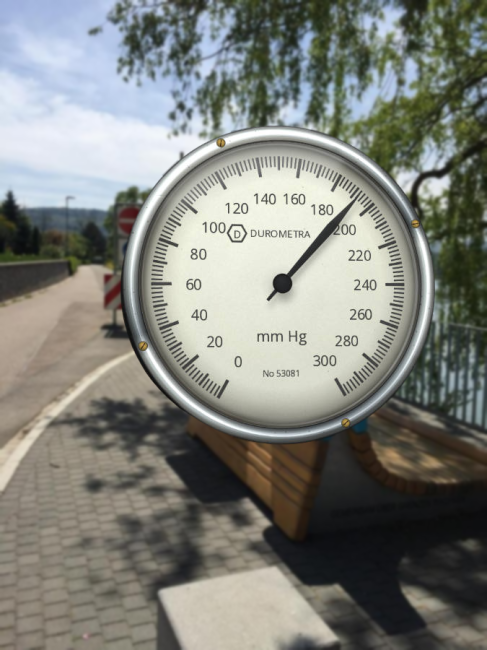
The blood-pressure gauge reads {"value": 192, "unit": "mmHg"}
